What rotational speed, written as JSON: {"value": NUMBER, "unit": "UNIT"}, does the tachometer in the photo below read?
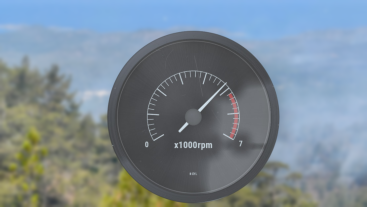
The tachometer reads {"value": 4800, "unit": "rpm"}
